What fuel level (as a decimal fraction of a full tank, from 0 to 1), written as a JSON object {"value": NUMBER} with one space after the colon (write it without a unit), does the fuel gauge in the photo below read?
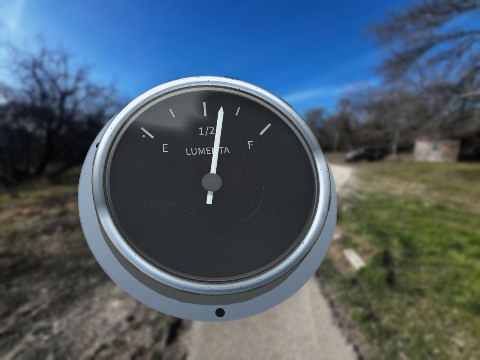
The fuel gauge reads {"value": 0.625}
